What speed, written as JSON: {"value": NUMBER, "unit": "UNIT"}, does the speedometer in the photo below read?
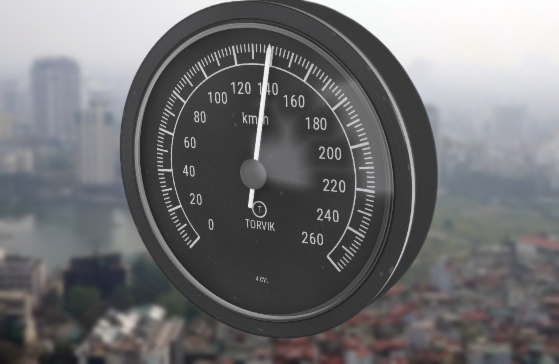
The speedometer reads {"value": 140, "unit": "km/h"}
